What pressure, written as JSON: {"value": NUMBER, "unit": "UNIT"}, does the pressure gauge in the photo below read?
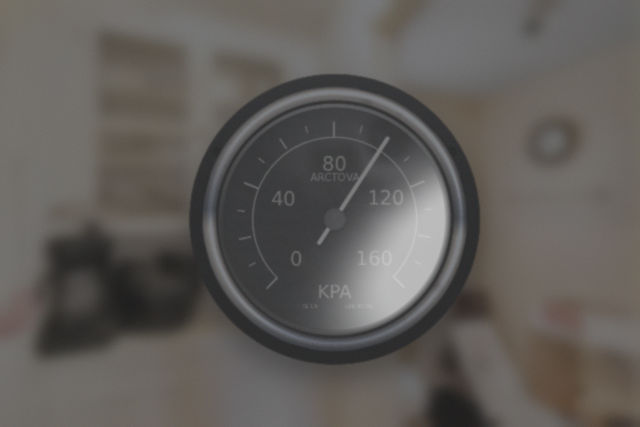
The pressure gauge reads {"value": 100, "unit": "kPa"}
